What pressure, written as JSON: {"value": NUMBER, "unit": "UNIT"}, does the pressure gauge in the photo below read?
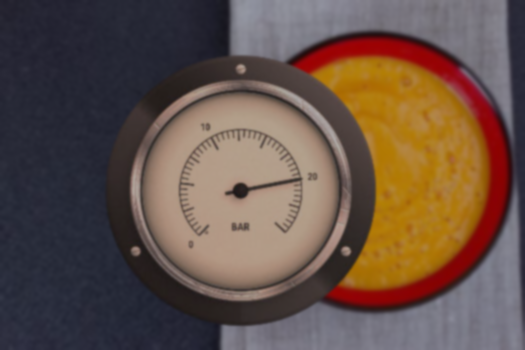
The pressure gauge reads {"value": 20, "unit": "bar"}
